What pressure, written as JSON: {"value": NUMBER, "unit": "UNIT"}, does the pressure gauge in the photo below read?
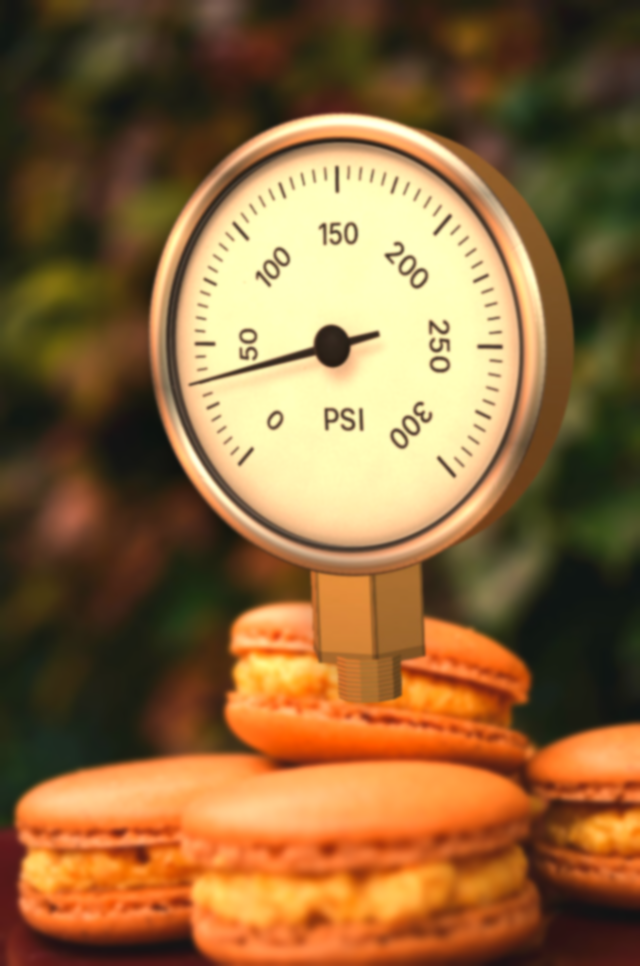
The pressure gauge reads {"value": 35, "unit": "psi"}
